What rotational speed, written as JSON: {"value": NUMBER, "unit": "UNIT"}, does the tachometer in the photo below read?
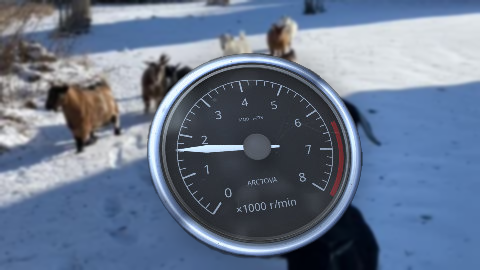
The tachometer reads {"value": 1600, "unit": "rpm"}
